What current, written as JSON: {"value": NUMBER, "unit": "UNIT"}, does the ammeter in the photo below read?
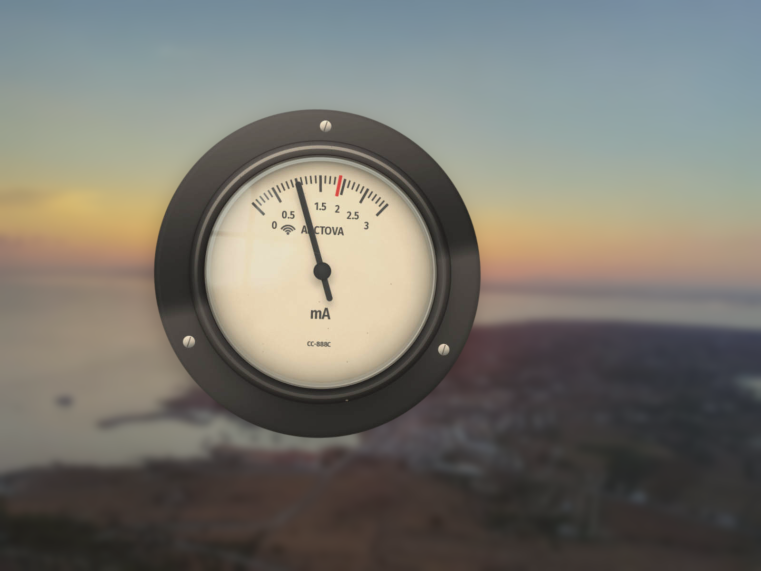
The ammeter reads {"value": 1, "unit": "mA"}
